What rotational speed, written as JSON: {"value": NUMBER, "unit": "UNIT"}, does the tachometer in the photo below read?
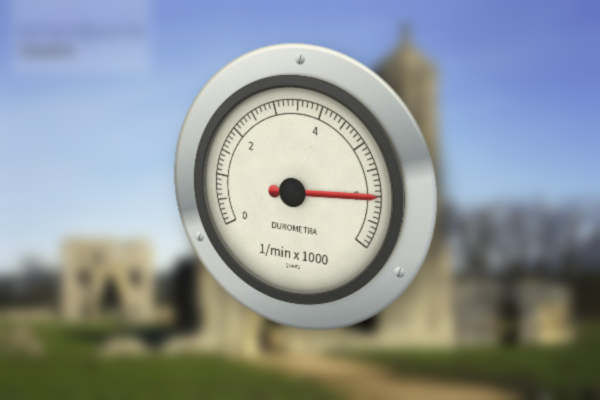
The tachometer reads {"value": 6000, "unit": "rpm"}
